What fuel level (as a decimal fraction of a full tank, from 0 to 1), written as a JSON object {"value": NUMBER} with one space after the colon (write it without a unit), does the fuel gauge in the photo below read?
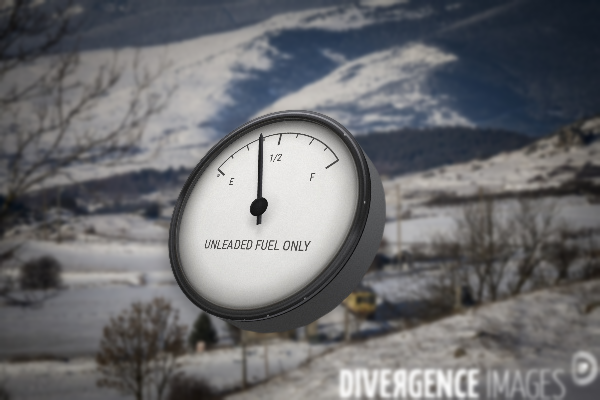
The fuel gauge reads {"value": 0.375}
